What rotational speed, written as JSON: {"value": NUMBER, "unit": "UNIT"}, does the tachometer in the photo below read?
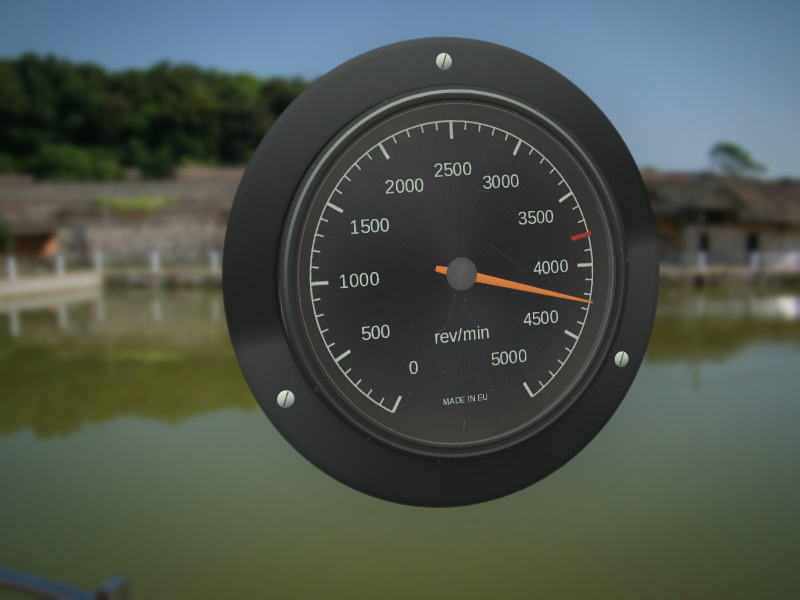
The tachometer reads {"value": 4250, "unit": "rpm"}
